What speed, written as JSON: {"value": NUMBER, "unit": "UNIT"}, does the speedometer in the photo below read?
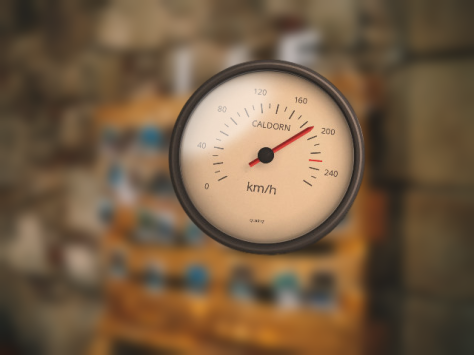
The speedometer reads {"value": 190, "unit": "km/h"}
